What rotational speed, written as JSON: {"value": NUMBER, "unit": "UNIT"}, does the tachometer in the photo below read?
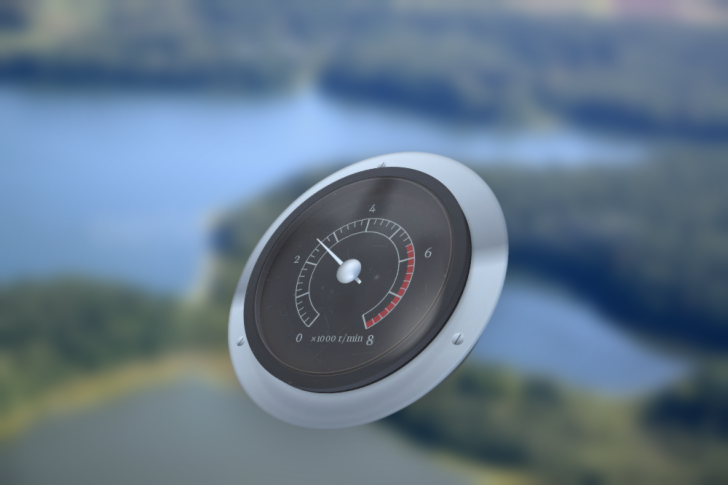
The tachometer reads {"value": 2600, "unit": "rpm"}
